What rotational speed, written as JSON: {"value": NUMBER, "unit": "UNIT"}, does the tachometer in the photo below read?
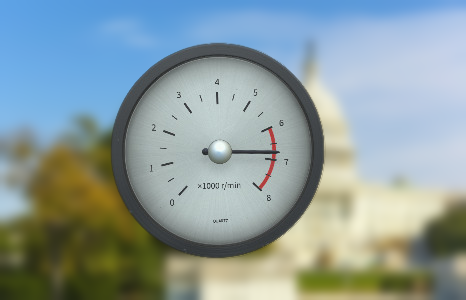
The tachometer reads {"value": 6750, "unit": "rpm"}
